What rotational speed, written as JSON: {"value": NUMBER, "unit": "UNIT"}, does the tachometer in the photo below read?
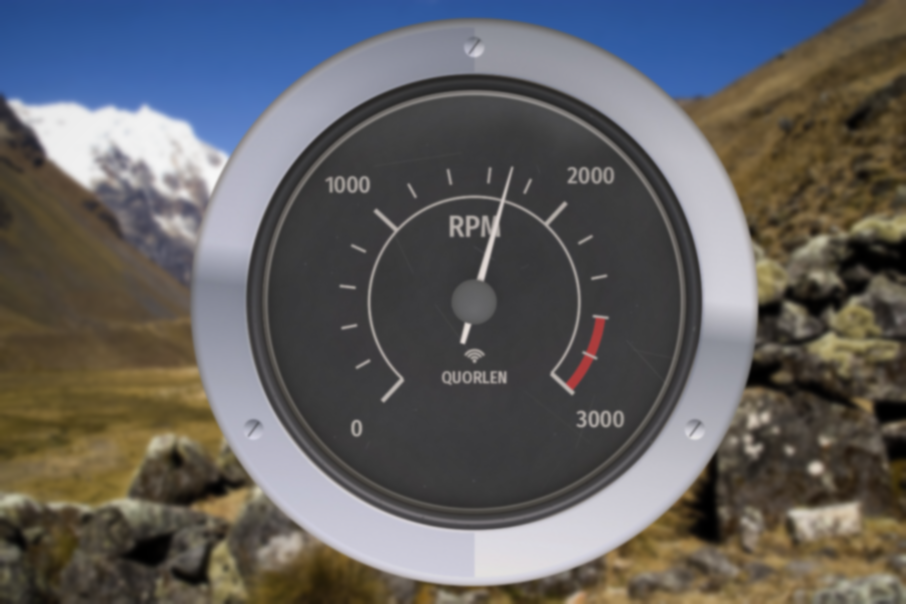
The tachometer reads {"value": 1700, "unit": "rpm"}
